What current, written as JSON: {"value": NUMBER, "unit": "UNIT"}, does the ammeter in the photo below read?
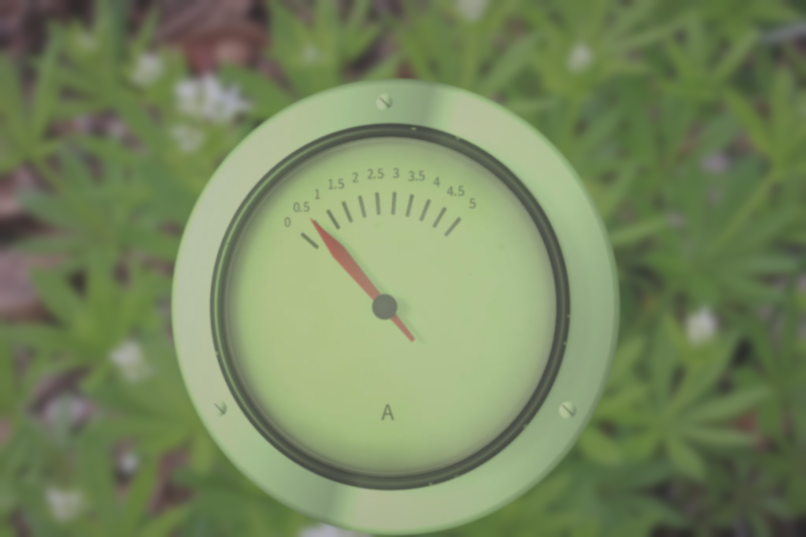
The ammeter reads {"value": 0.5, "unit": "A"}
